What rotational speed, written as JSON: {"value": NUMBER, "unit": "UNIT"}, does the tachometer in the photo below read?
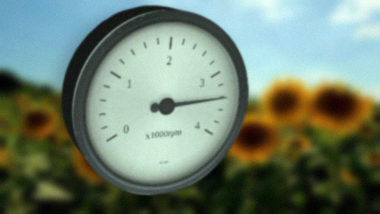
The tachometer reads {"value": 3400, "unit": "rpm"}
